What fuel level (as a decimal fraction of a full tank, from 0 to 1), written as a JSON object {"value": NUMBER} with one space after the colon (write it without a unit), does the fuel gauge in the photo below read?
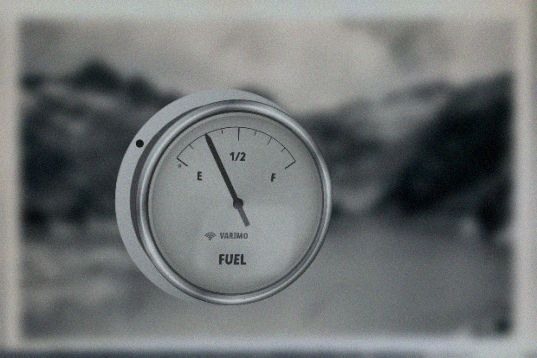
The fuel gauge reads {"value": 0.25}
